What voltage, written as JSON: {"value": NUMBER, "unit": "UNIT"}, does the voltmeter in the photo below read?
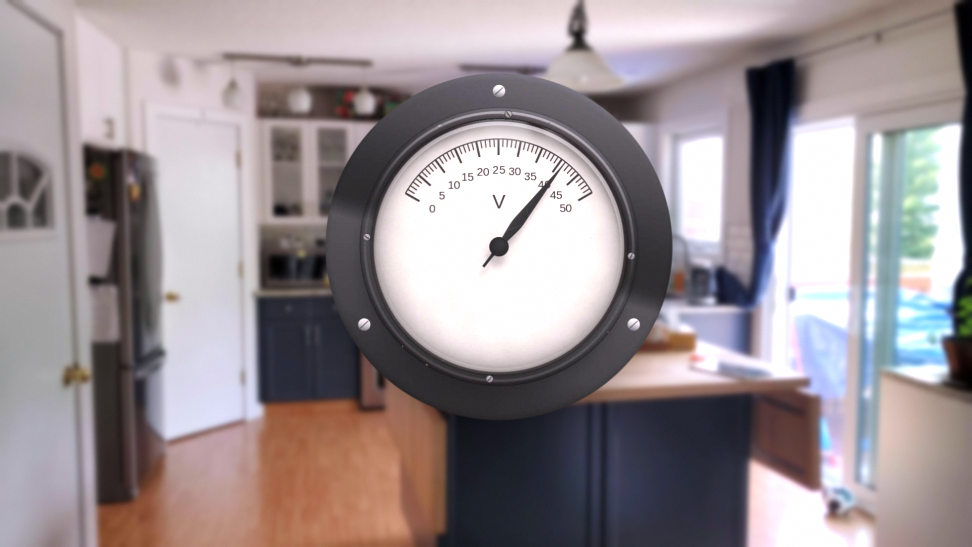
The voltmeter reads {"value": 41, "unit": "V"}
